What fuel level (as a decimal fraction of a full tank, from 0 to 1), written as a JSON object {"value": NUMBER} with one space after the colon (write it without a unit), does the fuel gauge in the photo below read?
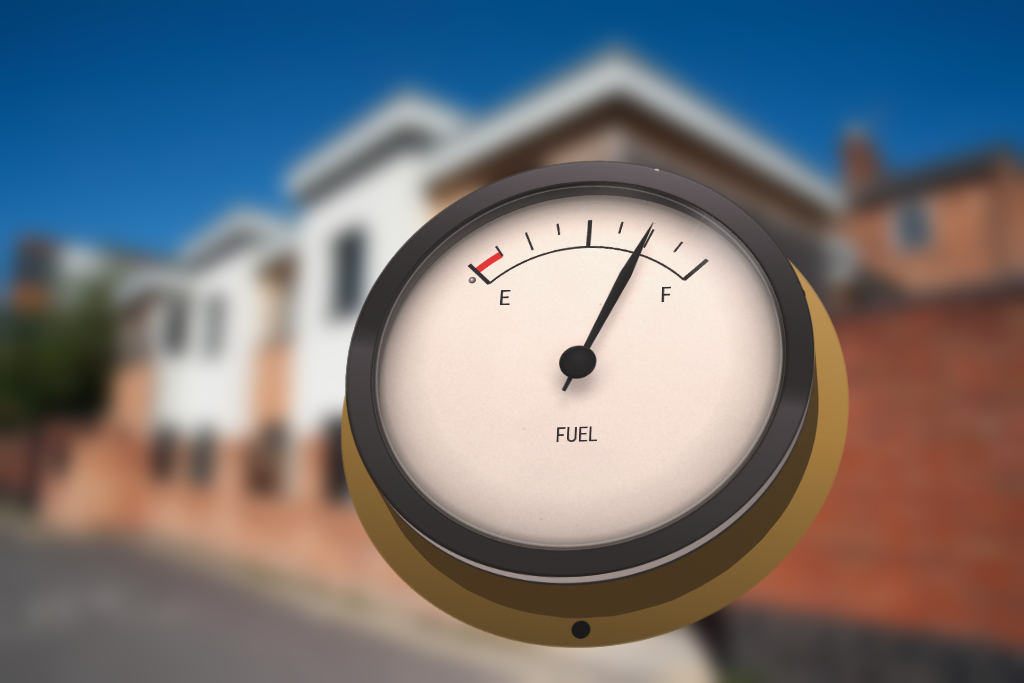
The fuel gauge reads {"value": 0.75}
